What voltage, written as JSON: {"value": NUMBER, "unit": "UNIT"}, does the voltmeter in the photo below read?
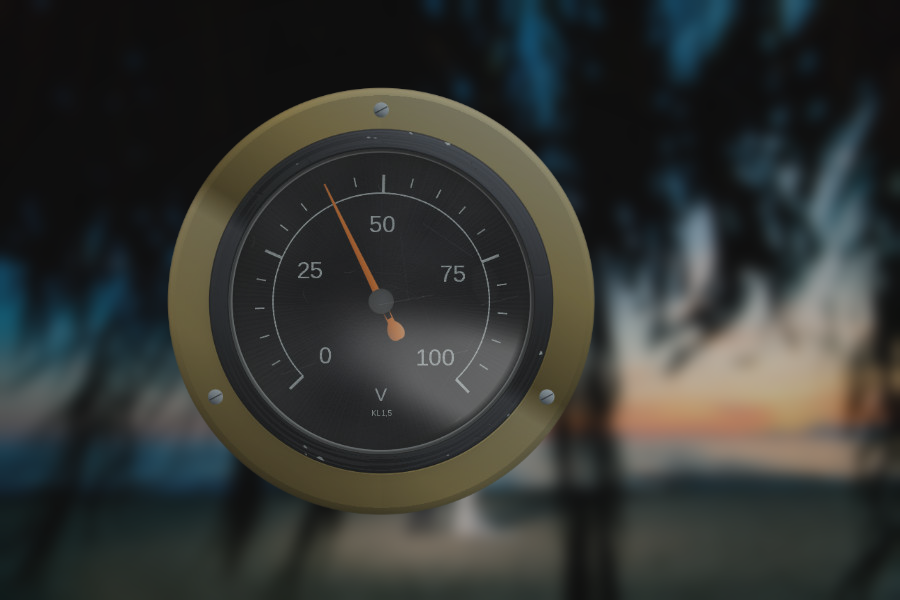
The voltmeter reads {"value": 40, "unit": "V"}
